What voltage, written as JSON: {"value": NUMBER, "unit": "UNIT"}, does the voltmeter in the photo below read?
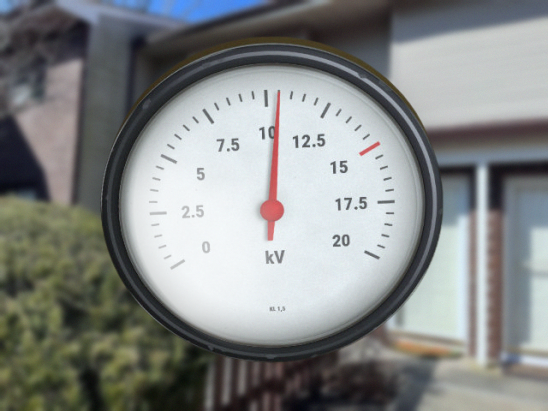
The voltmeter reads {"value": 10.5, "unit": "kV"}
